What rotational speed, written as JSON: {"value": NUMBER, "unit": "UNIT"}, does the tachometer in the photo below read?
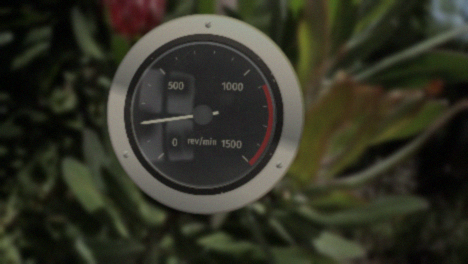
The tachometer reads {"value": 200, "unit": "rpm"}
